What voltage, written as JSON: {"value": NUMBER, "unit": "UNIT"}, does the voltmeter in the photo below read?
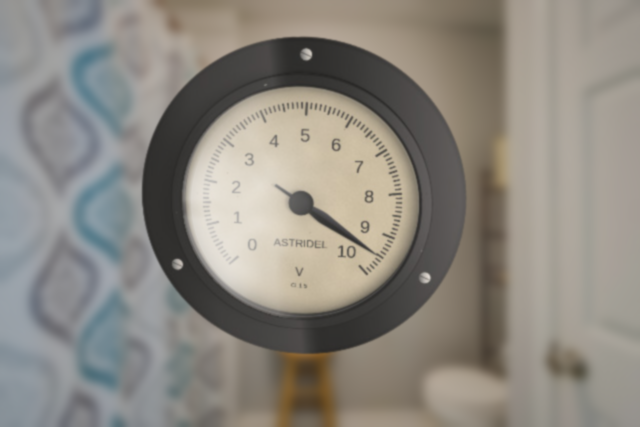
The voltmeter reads {"value": 9.5, "unit": "V"}
